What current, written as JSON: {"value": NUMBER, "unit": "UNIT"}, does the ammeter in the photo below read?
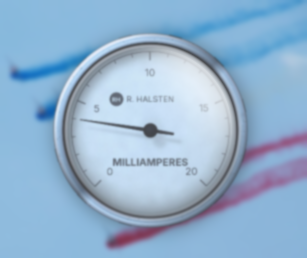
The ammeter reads {"value": 4, "unit": "mA"}
